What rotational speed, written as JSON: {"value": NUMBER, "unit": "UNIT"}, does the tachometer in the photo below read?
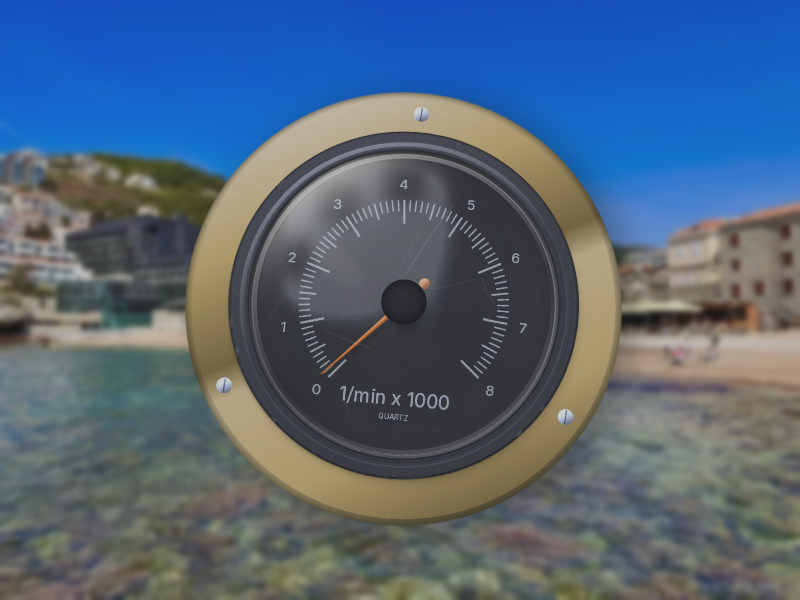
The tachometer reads {"value": 100, "unit": "rpm"}
